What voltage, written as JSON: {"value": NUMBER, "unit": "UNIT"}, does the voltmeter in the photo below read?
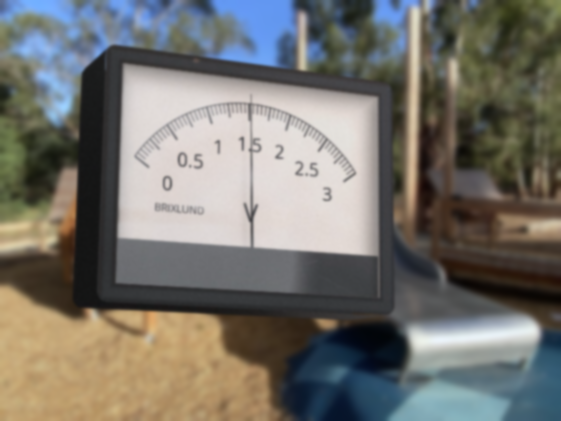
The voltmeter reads {"value": 1.5, "unit": "V"}
